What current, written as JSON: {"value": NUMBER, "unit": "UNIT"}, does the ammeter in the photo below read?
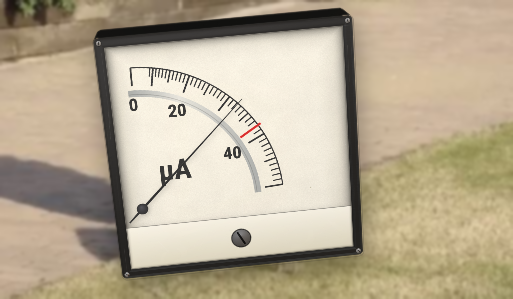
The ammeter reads {"value": 32, "unit": "µA"}
